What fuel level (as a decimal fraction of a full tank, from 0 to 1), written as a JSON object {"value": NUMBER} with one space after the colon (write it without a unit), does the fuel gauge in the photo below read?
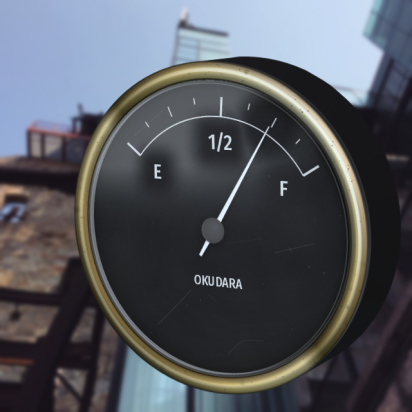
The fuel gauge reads {"value": 0.75}
